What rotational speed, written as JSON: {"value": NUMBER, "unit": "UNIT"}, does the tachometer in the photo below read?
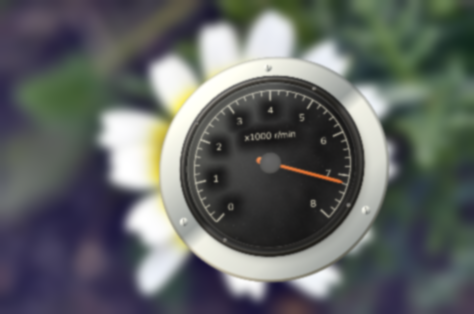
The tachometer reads {"value": 7200, "unit": "rpm"}
